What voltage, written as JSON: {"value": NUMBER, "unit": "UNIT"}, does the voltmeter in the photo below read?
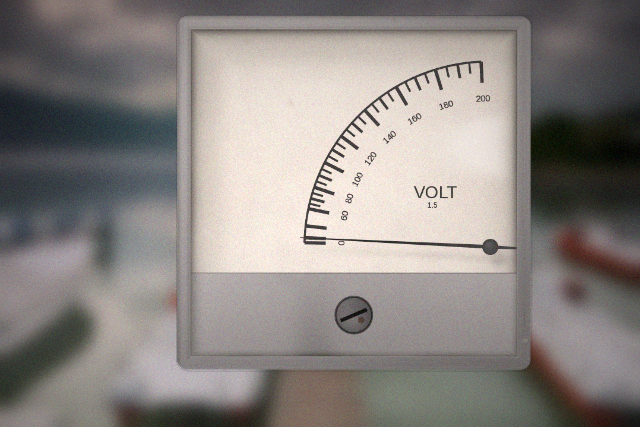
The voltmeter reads {"value": 20, "unit": "V"}
